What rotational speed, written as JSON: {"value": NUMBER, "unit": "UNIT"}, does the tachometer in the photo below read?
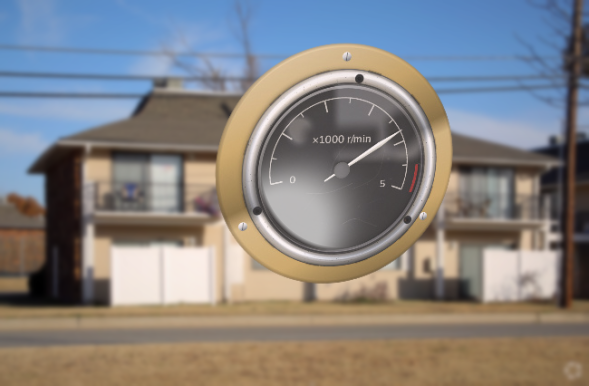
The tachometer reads {"value": 3750, "unit": "rpm"}
